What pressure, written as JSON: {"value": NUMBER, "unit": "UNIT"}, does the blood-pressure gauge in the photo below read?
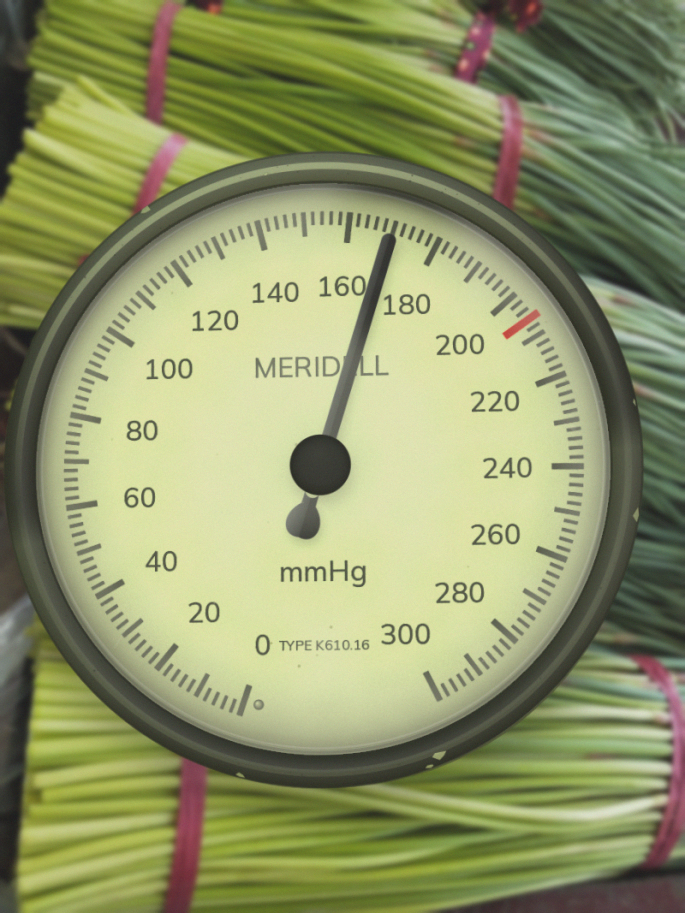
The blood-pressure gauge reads {"value": 170, "unit": "mmHg"}
